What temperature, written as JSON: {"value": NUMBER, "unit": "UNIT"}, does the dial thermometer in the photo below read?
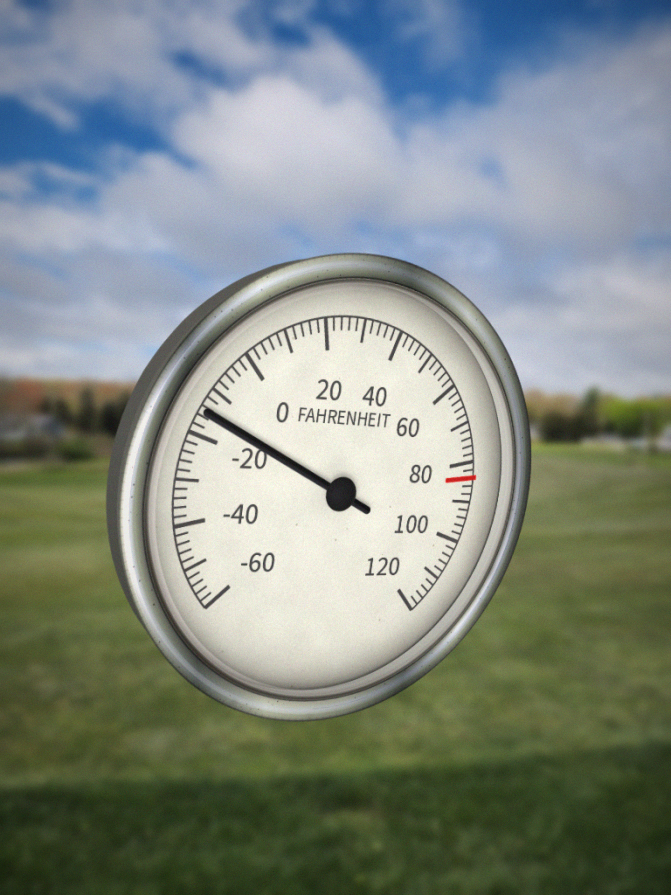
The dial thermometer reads {"value": -15, "unit": "°F"}
